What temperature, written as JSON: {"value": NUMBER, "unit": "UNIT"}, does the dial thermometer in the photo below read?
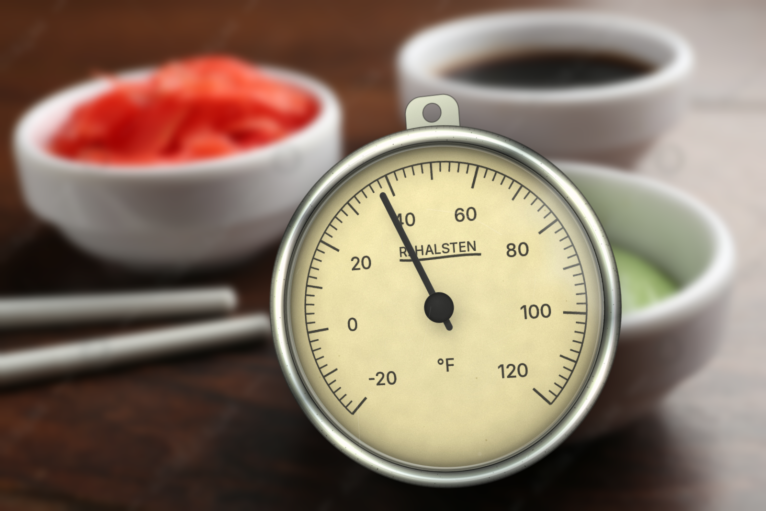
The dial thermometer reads {"value": 38, "unit": "°F"}
